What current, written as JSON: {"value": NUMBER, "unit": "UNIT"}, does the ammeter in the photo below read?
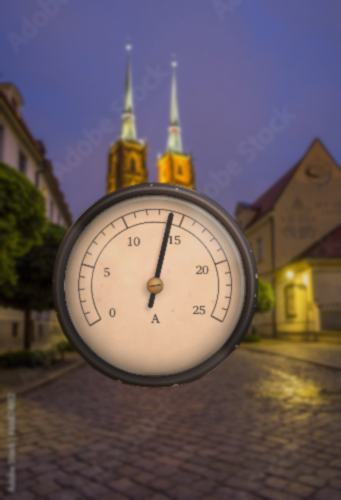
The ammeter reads {"value": 14, "unit": "A"}
